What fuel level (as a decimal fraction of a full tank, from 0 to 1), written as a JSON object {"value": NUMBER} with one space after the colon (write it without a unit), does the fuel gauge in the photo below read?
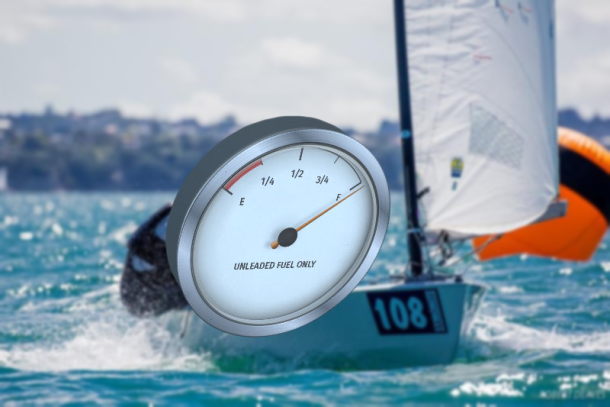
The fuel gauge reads {"value": 1}
